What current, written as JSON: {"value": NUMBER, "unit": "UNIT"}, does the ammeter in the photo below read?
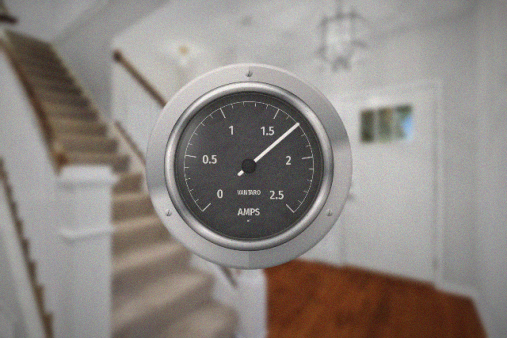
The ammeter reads {"value": 1.7, "unit": "A"}
